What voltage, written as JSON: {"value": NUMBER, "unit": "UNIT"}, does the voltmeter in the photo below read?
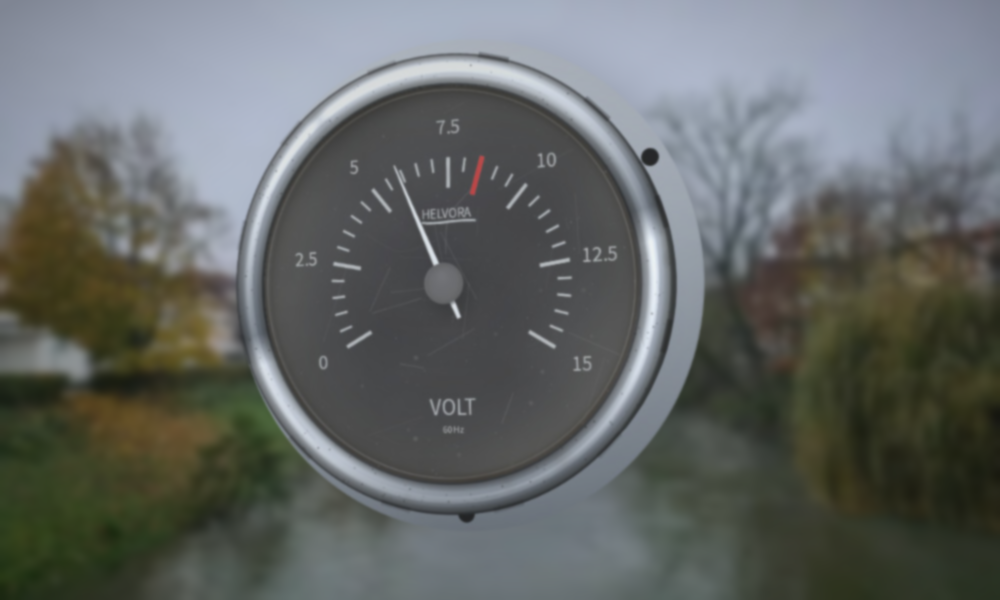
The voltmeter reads {"value": 6, "unit": "V"}
